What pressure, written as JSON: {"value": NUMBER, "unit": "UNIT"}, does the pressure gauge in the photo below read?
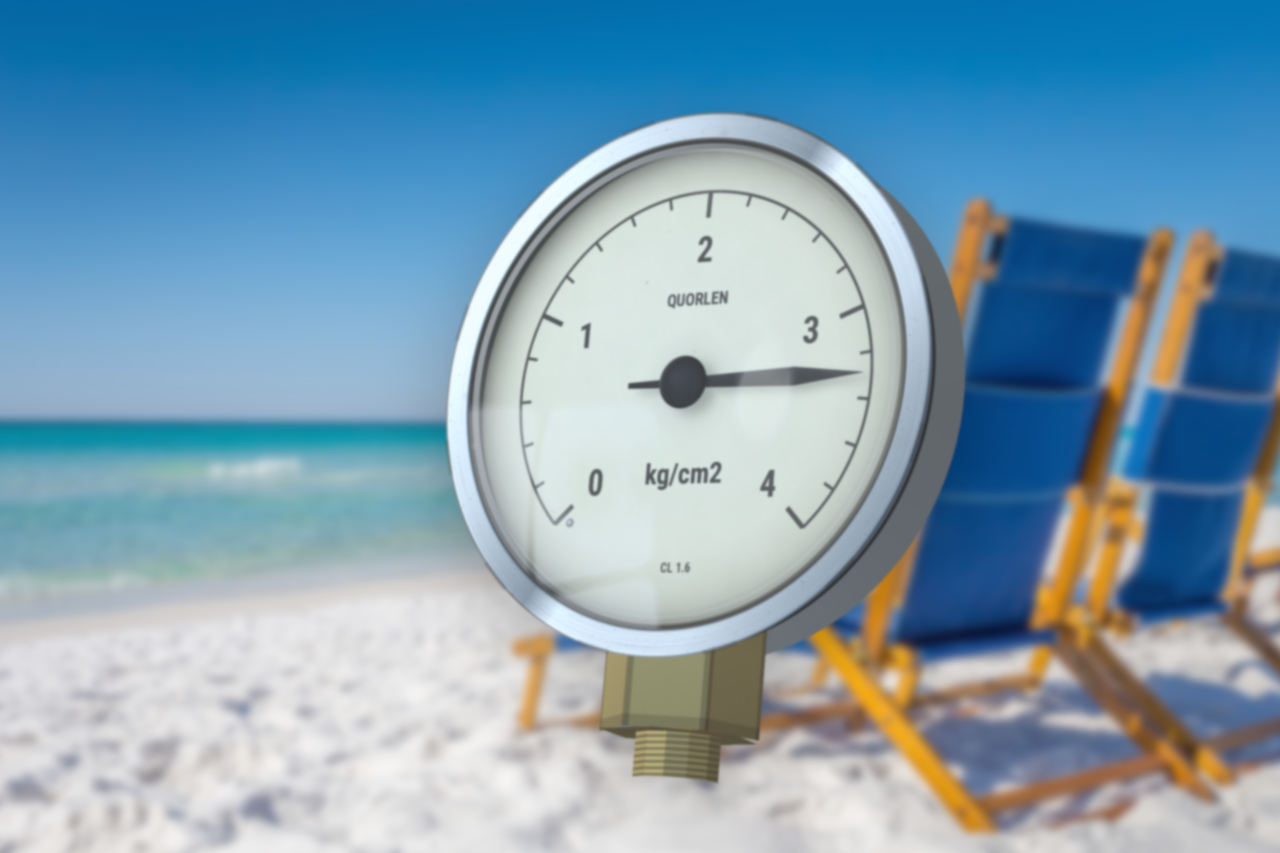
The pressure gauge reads {"value": 3.3, "unit": "kg/cm²"}
